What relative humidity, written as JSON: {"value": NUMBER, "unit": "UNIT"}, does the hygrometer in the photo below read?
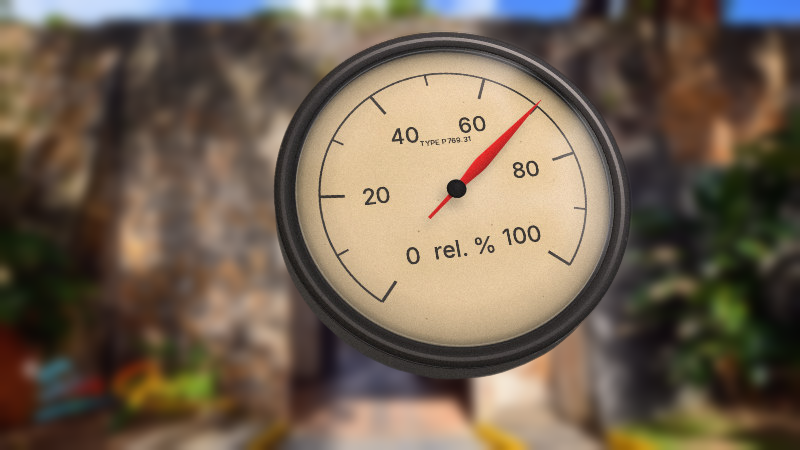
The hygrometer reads {"value": 70, "unit": "%"}
